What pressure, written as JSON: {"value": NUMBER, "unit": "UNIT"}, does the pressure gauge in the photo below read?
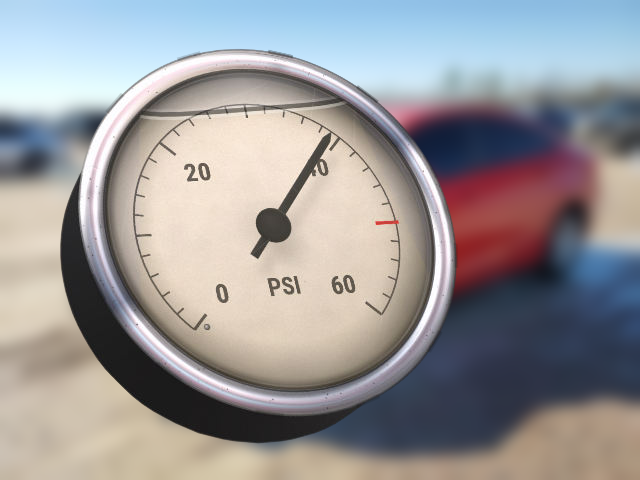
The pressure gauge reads {"value": 39, "unit": "psi"}
